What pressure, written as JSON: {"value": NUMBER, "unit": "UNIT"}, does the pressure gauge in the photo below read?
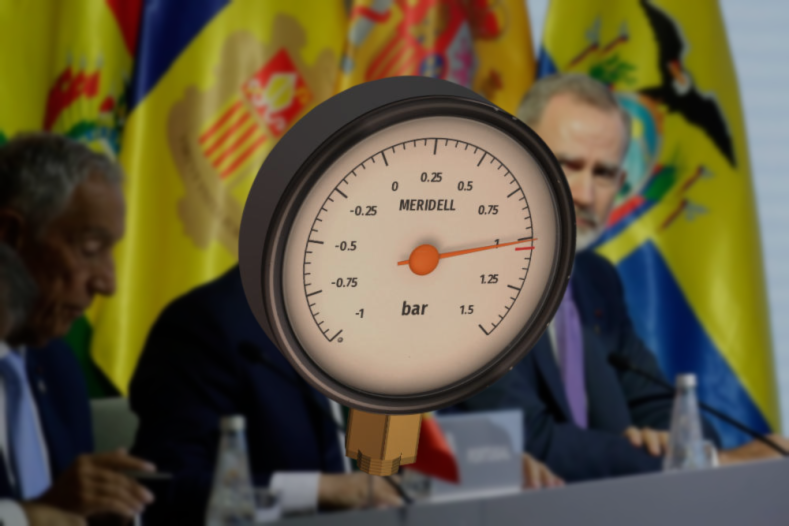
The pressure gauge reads {"value": 1, "unit": "bar"}
